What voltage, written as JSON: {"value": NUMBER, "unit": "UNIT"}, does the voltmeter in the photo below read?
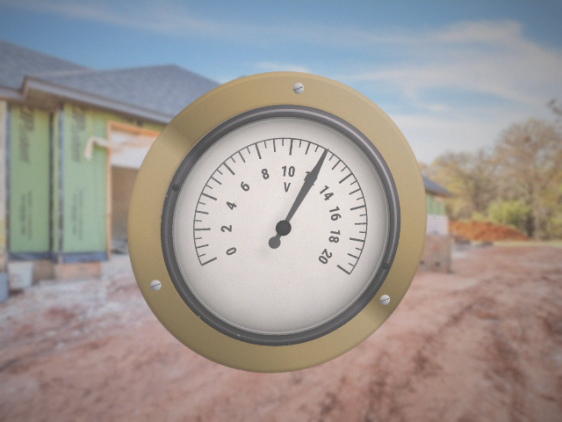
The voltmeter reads {"value": 12, "unit": "V"}
